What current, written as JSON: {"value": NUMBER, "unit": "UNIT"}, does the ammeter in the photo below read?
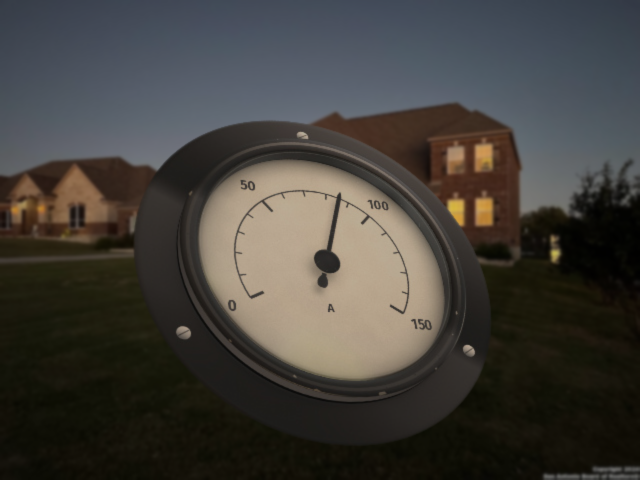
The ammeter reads {"value": 85, "unit": "A"}
